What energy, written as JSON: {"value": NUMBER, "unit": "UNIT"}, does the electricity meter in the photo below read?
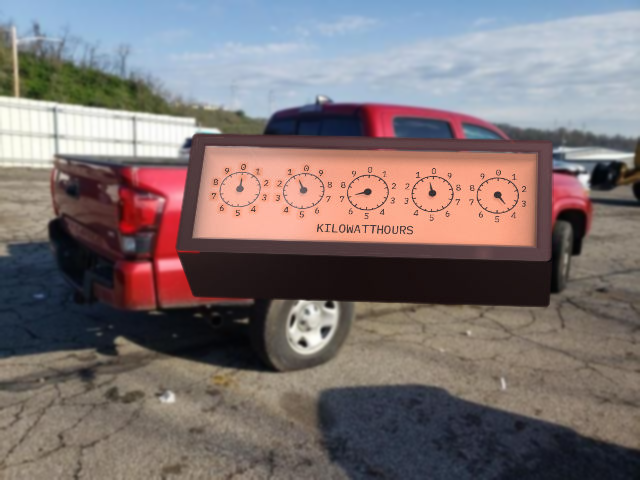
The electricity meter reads {"value": 704, "unit": "kWh"}
